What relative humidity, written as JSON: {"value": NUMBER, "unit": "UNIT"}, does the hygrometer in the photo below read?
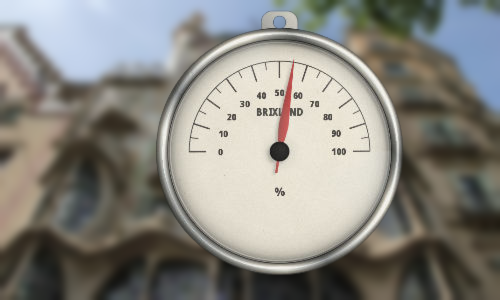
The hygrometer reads {"value": 55, "unit": "%"}
